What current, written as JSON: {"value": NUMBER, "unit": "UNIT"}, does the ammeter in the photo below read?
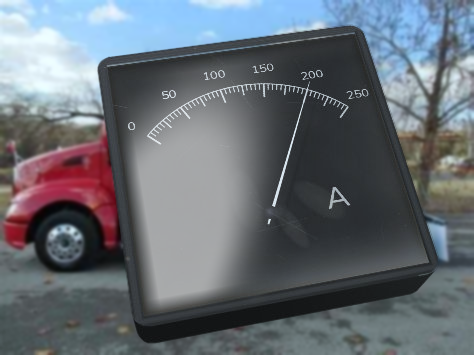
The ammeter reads {"value": 200, "unit": "A"}
